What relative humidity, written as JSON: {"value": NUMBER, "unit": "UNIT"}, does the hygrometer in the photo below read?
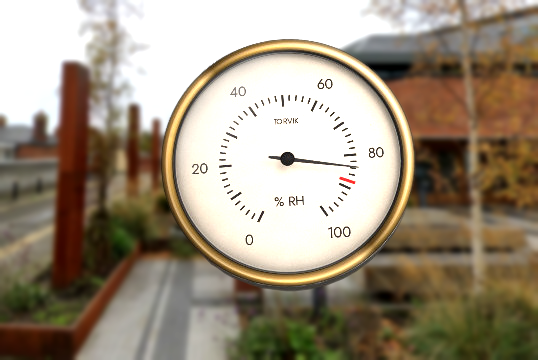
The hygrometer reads {"value": 84, "unit": "%"}
